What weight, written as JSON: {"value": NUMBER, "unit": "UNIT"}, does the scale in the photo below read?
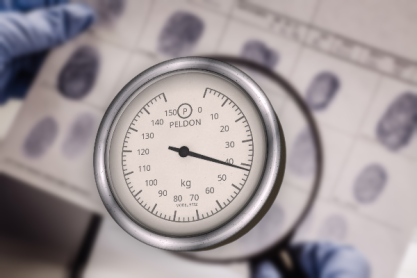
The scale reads {"value": 42, "unit": "kg"}
